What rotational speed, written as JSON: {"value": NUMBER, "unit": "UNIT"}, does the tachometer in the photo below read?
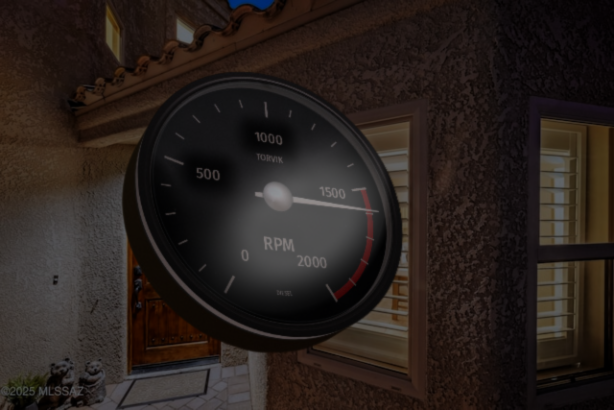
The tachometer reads {"value": 1600, "unit": "rpm"}
